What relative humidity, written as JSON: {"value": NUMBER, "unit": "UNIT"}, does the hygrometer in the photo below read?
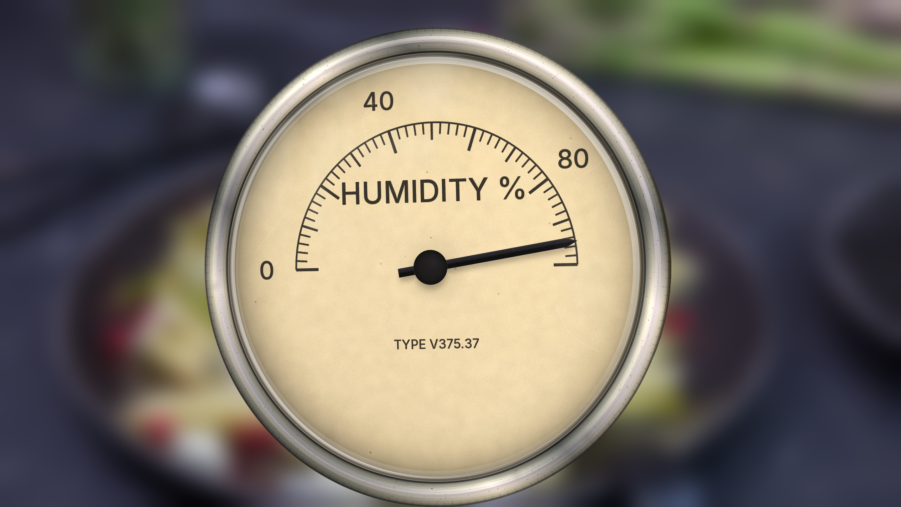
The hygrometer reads {"value": 95, "unit": "%"}
